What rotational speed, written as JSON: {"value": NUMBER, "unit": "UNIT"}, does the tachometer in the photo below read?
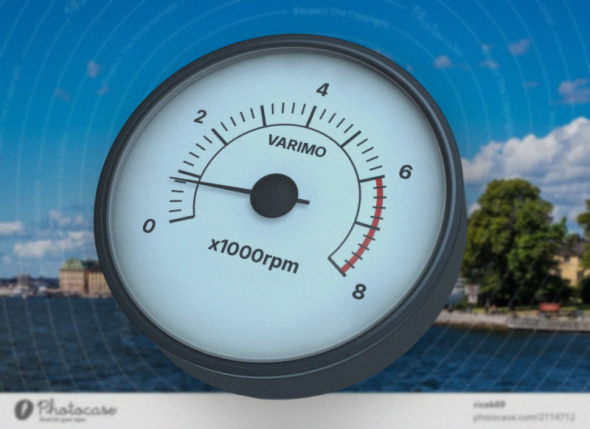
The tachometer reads {"value": 800, "unit": "rpm"}
